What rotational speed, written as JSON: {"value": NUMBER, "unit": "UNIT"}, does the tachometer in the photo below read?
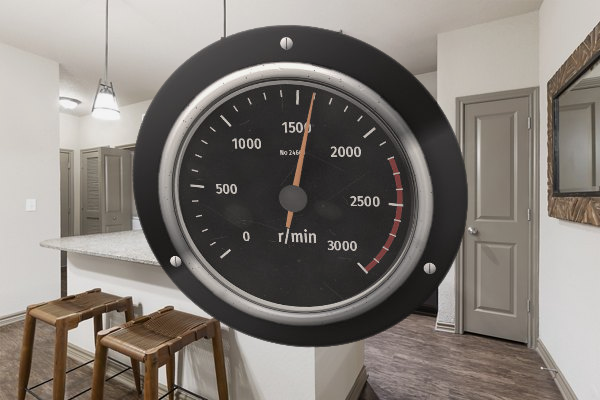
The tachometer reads {"value": 1600, "unit": "rpm"}
